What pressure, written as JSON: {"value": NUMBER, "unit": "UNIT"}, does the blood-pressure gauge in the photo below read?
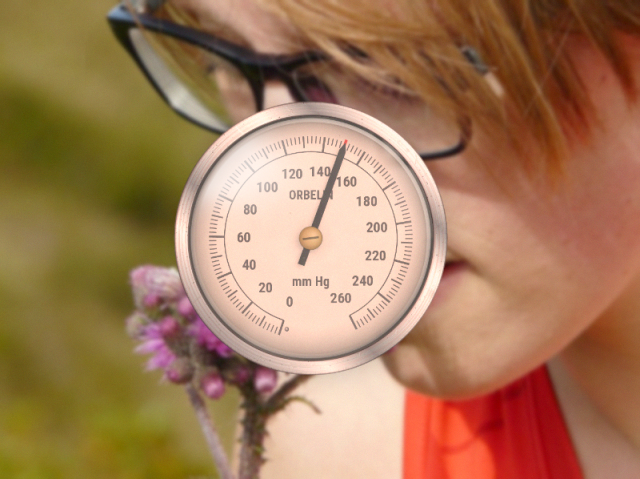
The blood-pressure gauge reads {"value": 150, "unit": "mmHg"}
